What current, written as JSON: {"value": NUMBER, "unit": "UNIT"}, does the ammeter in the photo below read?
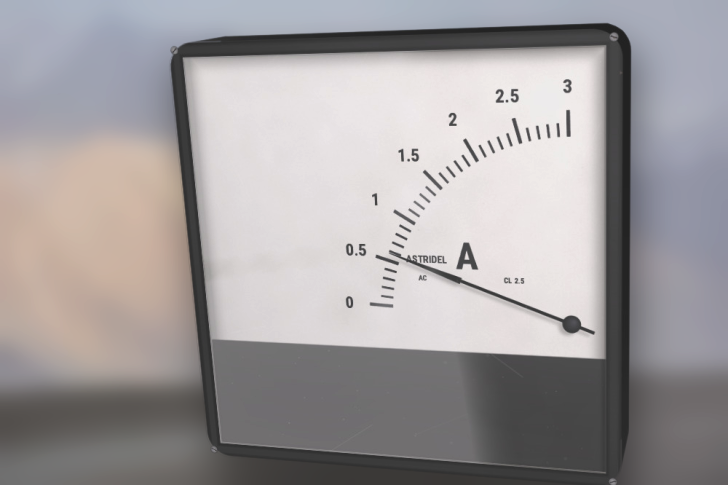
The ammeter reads {"value": 0.6, "unit": "A"}
